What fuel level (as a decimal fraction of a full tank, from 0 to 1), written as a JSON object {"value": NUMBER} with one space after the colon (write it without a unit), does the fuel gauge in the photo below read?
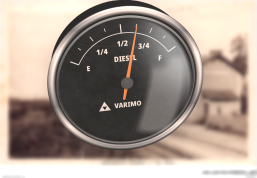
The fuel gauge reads {"value": 0.625}
